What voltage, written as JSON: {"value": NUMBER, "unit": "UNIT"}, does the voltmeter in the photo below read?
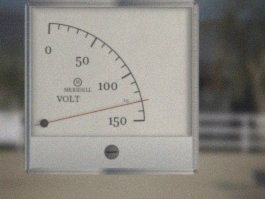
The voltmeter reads {"value": 130, "unit": "V"}
